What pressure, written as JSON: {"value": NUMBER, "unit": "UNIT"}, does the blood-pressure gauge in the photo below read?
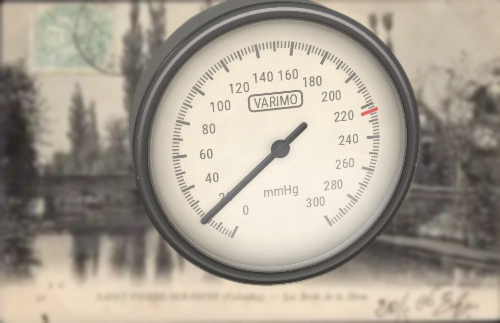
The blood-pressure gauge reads {"value": 20, "unit": "mmHg"}
